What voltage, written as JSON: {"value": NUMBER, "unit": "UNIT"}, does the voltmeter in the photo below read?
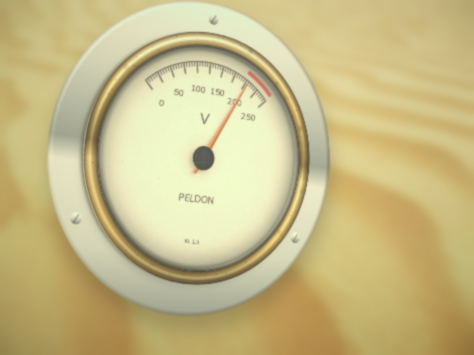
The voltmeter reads {"value": 200, "unit": "V"}
